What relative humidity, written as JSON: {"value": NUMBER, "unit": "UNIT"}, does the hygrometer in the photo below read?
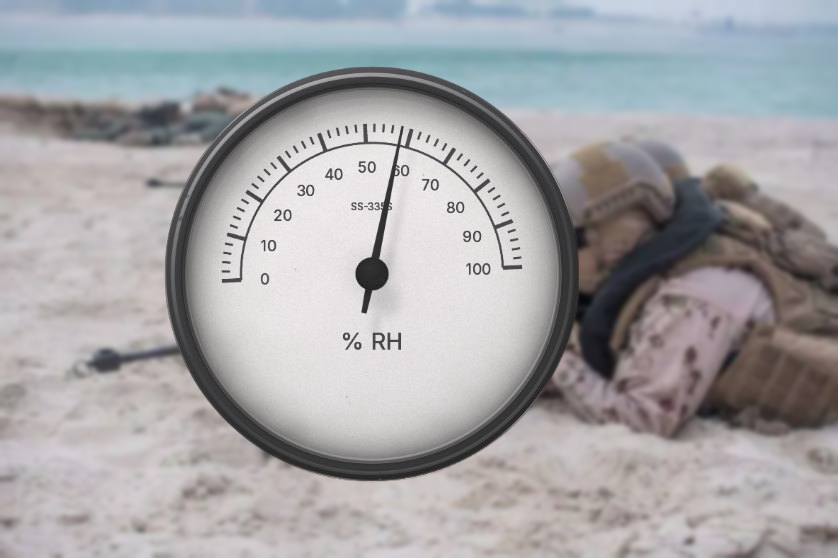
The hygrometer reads {"value": 58, "unit": "%"}
